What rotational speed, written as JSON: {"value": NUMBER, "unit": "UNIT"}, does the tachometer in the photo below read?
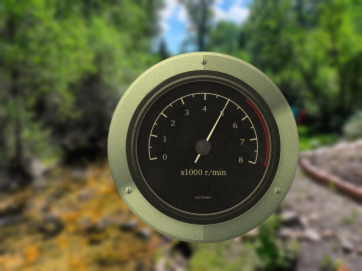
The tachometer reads {"value": 5000, "unit": "rpm"}
